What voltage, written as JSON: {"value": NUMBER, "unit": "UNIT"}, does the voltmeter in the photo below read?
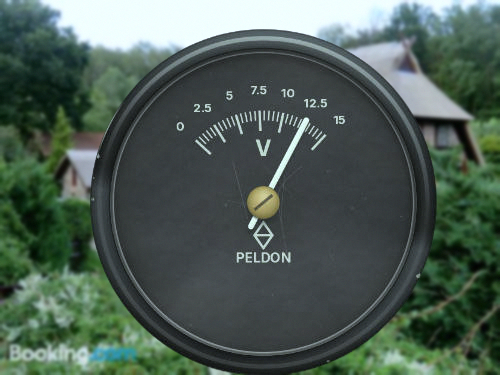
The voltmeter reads {"value": 12.5, "unit": "V"}
